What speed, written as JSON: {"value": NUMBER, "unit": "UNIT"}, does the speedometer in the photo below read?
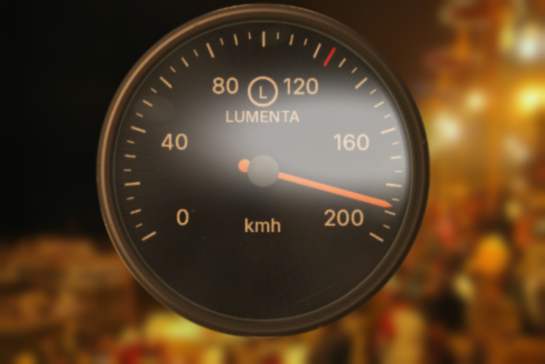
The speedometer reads {"value": 187.5, "unit": "km/h"}
